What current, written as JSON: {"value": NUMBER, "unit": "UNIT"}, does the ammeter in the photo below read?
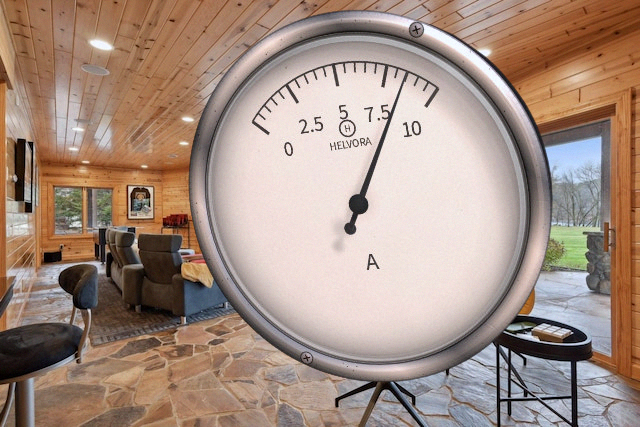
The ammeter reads {"value": 8.5, "unit": "A"}
